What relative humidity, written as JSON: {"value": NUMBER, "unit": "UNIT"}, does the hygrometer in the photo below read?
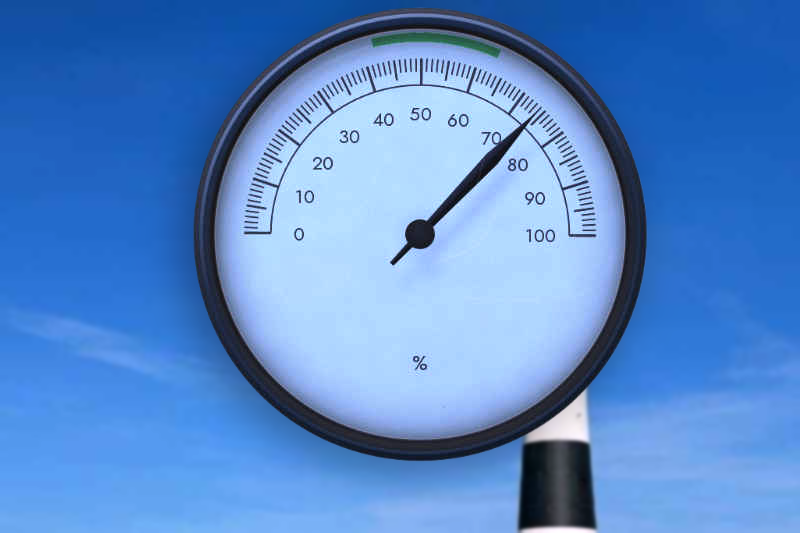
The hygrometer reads {"value": 74, "unit": "%"}
